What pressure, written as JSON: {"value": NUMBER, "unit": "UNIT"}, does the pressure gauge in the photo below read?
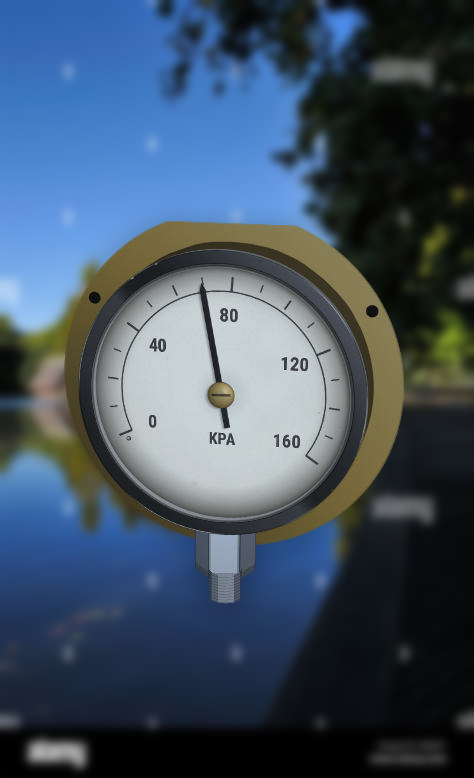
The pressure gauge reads {"value": 70, "unit": "kPa"}
